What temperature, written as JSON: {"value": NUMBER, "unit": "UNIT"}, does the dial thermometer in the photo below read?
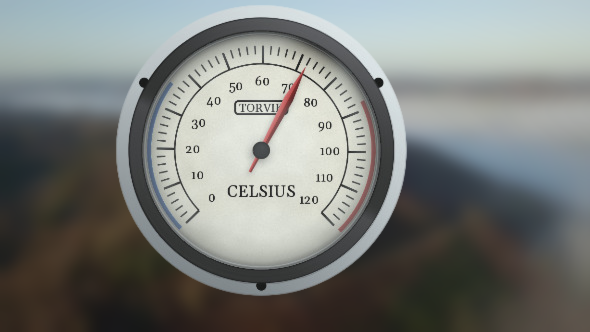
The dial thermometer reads {"value": 72, "unit": "°C"}
